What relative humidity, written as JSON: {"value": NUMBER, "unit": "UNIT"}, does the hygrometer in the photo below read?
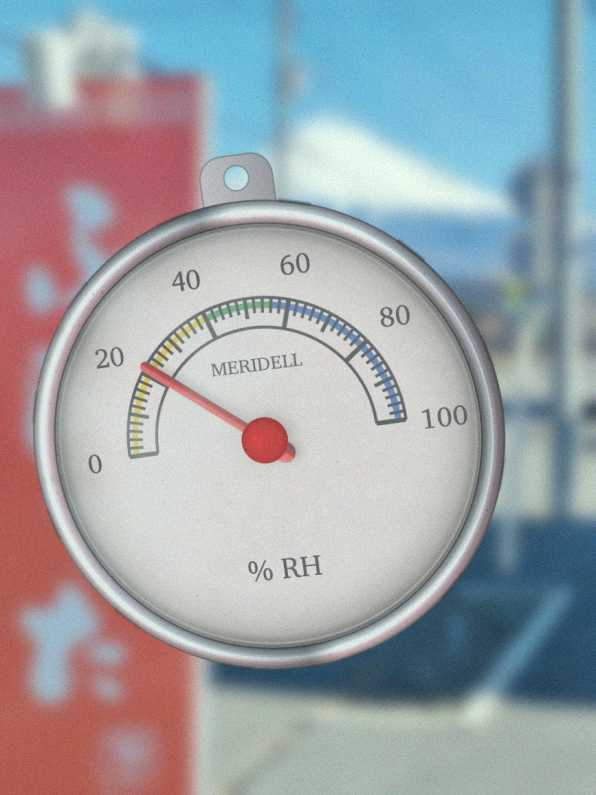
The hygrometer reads {"value": 22, "unit": "%"}
